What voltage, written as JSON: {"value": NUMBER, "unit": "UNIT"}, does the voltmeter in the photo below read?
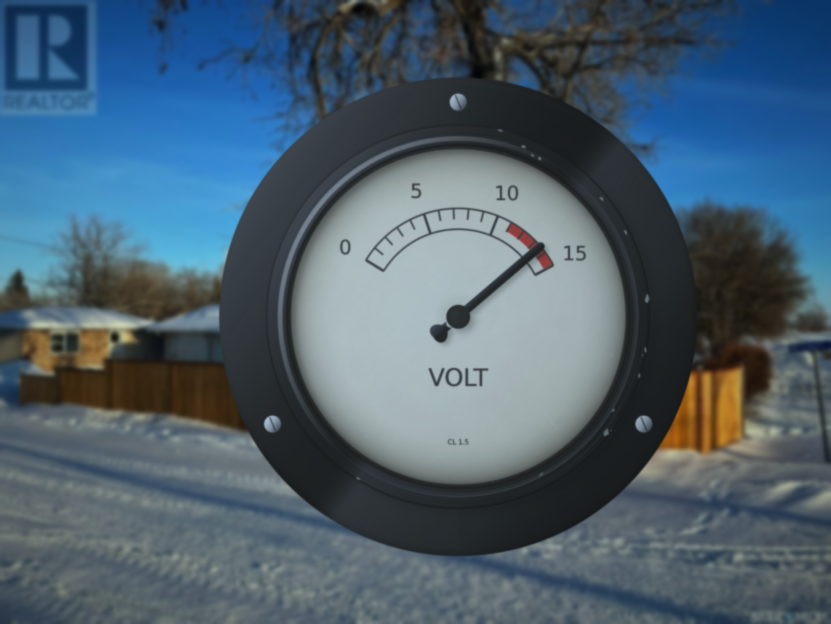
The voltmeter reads {"value": 13.5, "unit": "V"}
